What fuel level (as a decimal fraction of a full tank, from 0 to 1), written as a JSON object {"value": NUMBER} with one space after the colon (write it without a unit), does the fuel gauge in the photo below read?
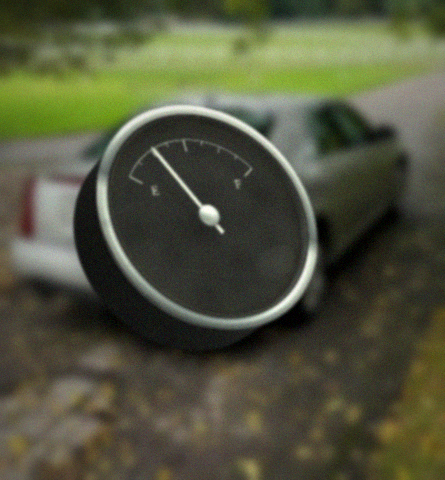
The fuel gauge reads {"value": 0.25}
